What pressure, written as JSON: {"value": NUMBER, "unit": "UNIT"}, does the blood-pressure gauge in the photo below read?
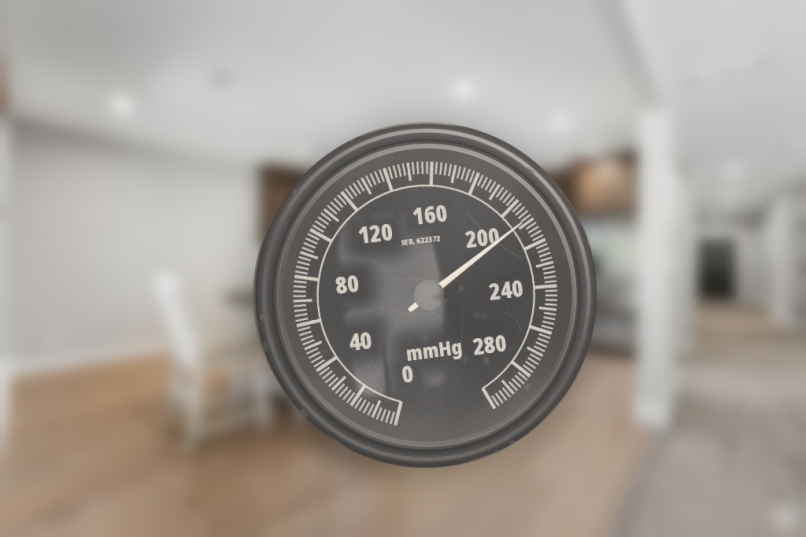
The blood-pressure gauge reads {"value": 208, "unit": "mmHg"}
